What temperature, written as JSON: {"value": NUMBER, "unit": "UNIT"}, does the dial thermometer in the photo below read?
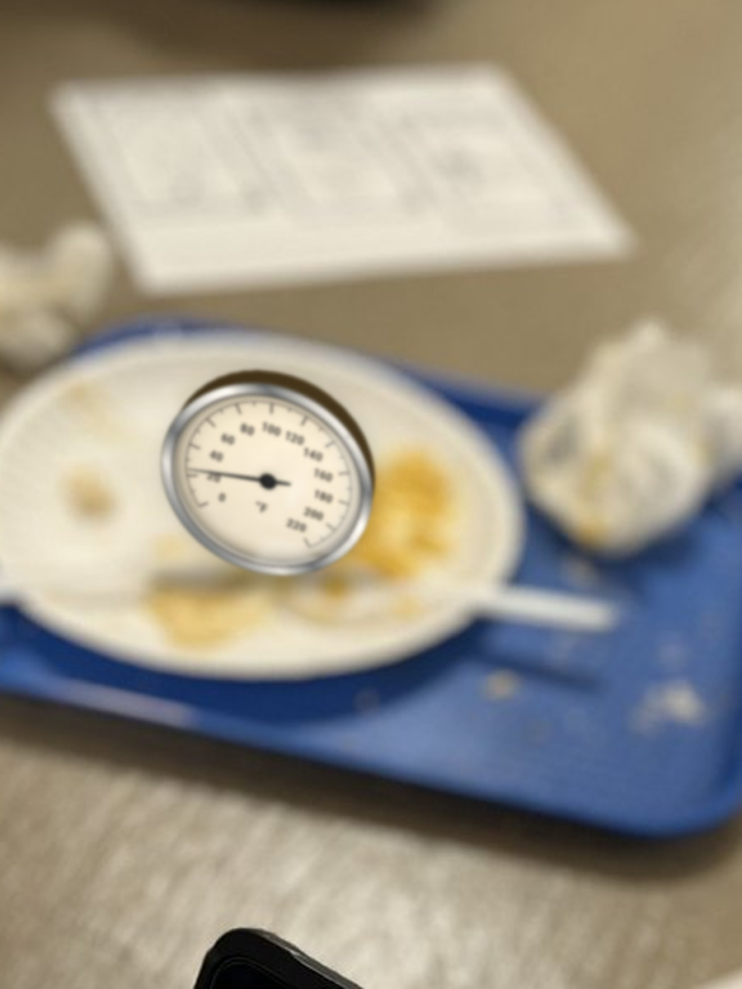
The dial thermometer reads {"value": 25, "unit": "°F"}
